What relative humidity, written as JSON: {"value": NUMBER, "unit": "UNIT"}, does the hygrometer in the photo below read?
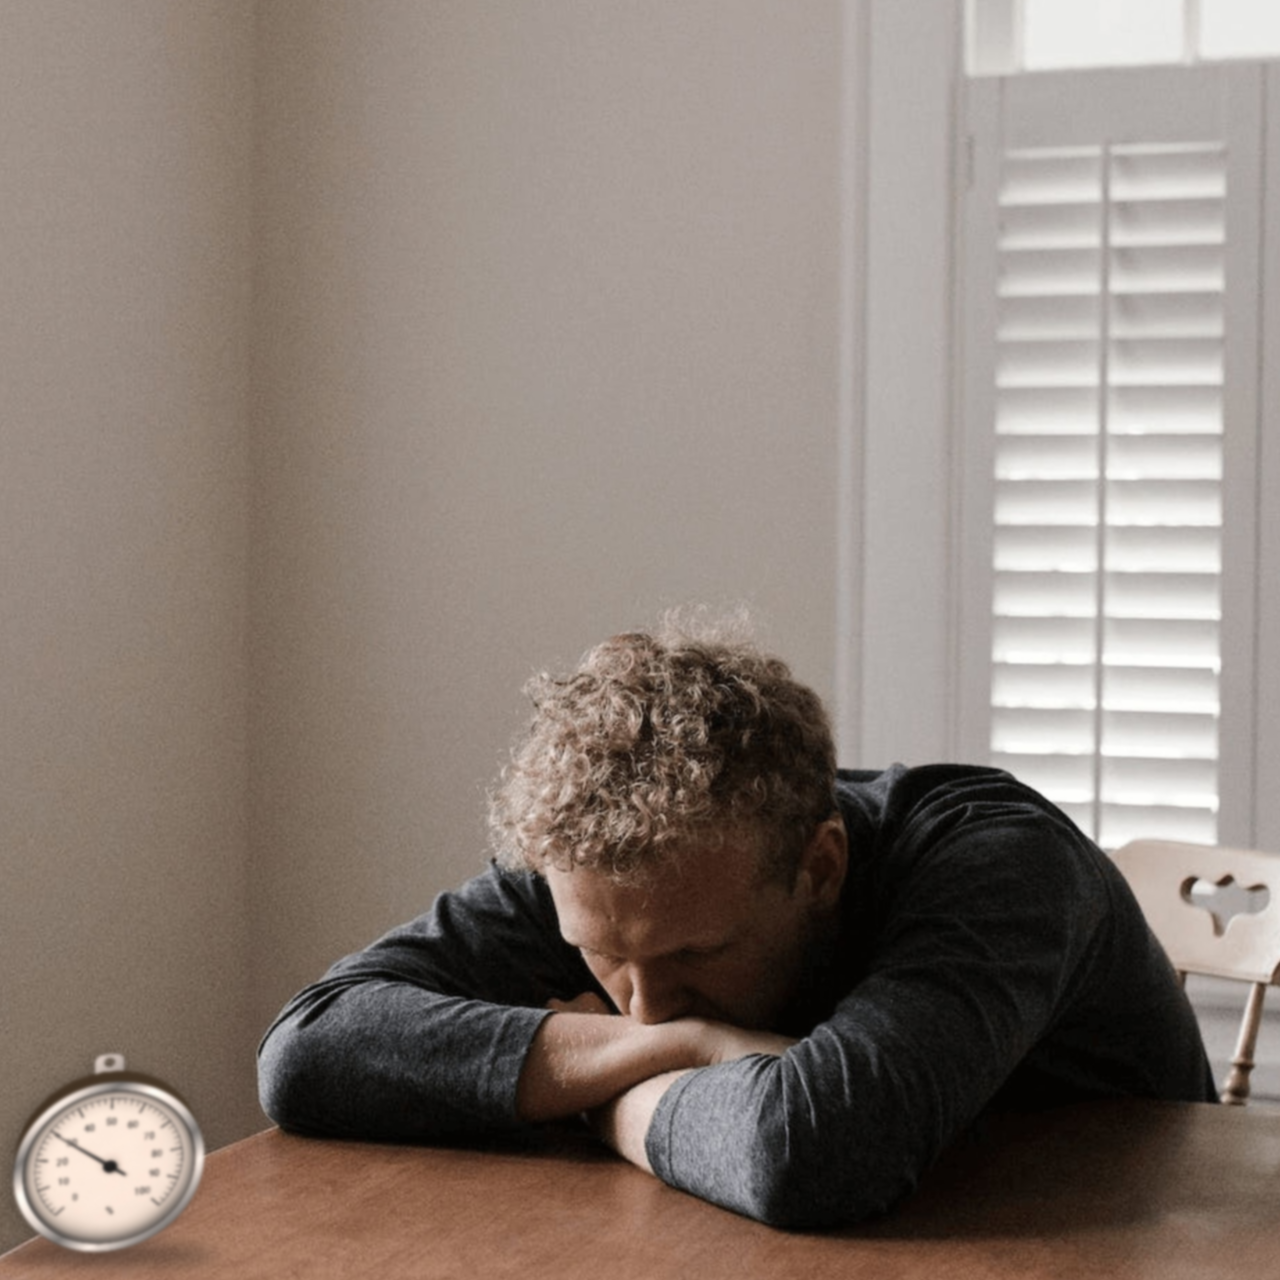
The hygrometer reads {"value": 30, "unit": "%"}
